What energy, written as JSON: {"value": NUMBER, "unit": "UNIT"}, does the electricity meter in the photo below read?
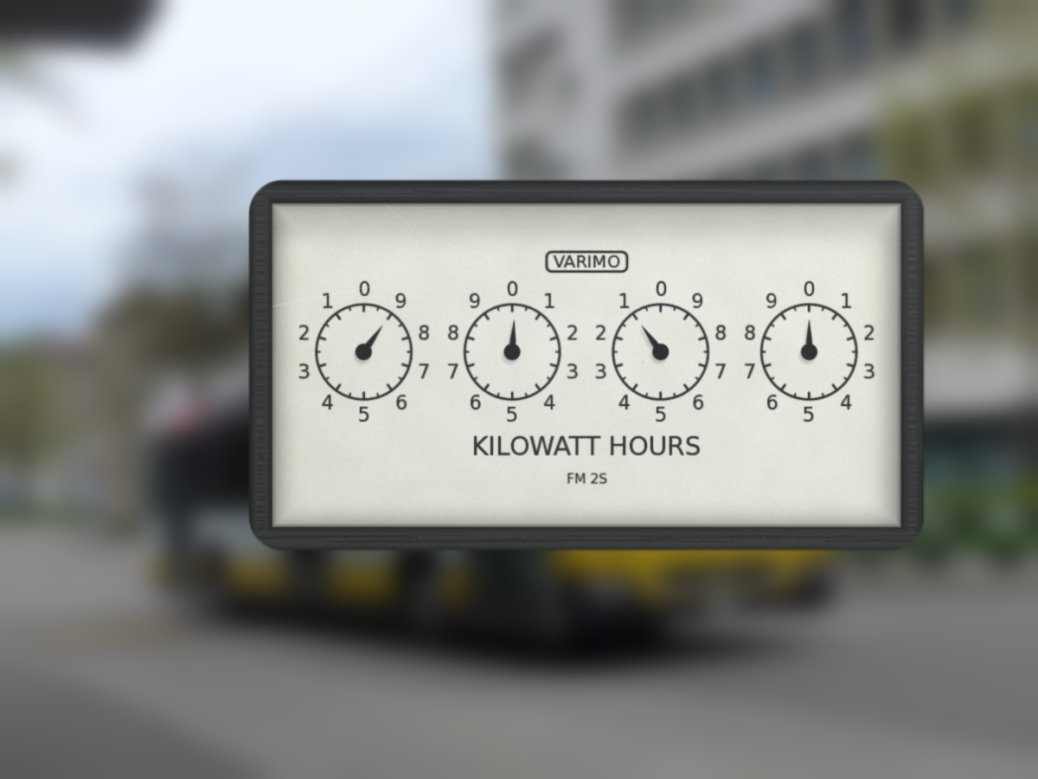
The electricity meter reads {"value": 9010, "unit": "kWh"}
